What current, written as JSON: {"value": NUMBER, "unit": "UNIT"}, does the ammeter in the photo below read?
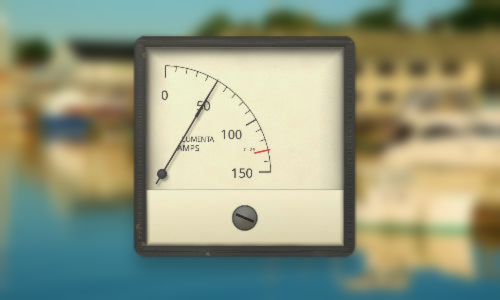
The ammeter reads {"value": 50, "unit": "A"}
